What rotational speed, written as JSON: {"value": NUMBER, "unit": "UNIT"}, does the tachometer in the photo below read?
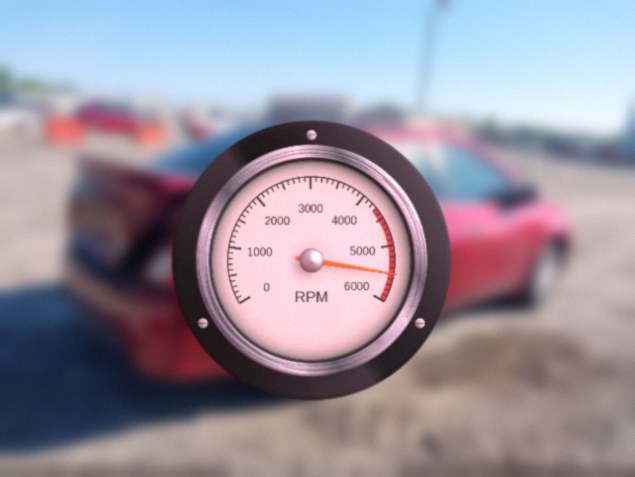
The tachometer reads {"value": 5500, "unit": "rpm"}
